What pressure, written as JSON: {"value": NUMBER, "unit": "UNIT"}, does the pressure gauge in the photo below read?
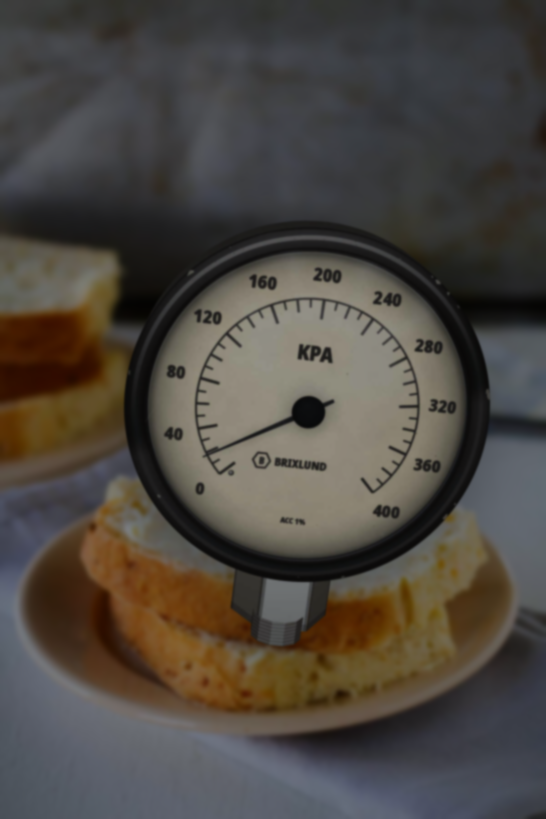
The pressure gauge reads {"value": 20, "unit": "kPa"}
